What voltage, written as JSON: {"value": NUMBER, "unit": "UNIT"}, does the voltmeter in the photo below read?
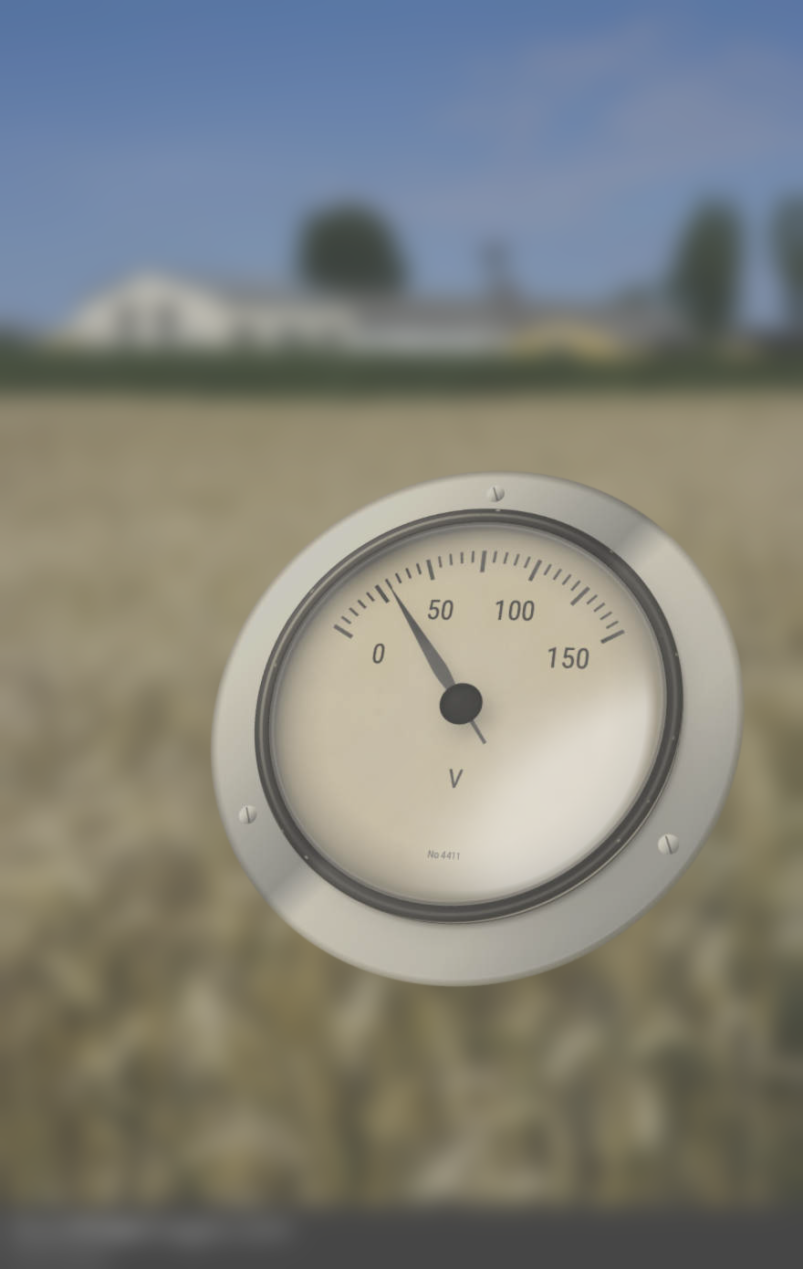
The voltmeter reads {"value": 30, "unit": "V"}
